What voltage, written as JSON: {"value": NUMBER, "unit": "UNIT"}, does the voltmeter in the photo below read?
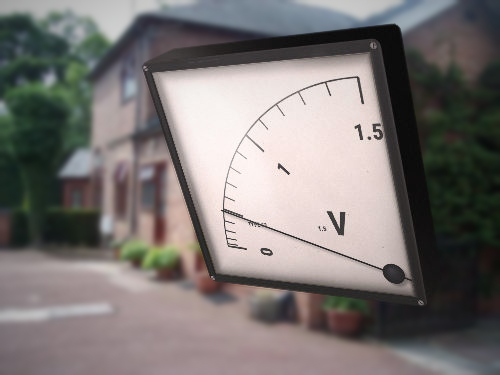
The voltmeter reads {"value": 0.5, "unit": "V"}
